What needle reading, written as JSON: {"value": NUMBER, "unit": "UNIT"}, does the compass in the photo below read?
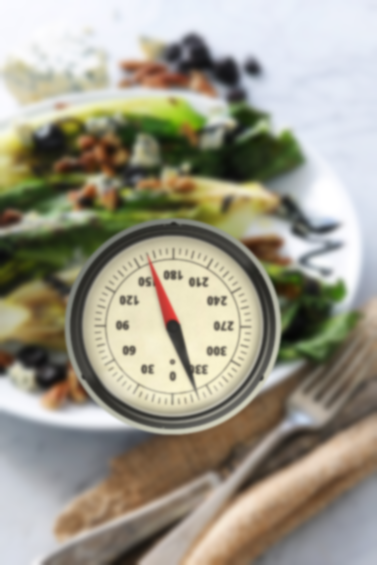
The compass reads {"value": 160, "unit": "°"}
